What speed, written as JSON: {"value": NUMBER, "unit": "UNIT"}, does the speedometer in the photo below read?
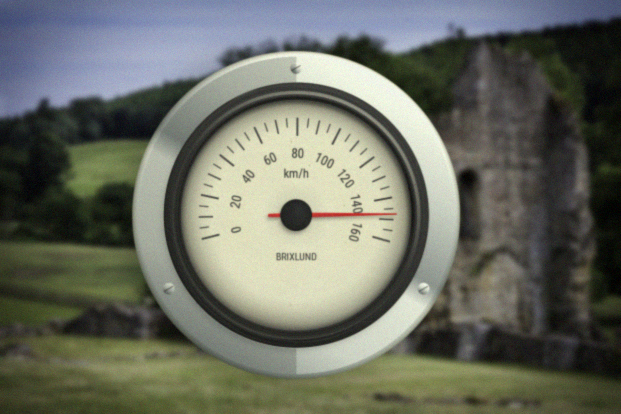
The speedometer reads {"value": 147.5, "unit": "km/h"}
